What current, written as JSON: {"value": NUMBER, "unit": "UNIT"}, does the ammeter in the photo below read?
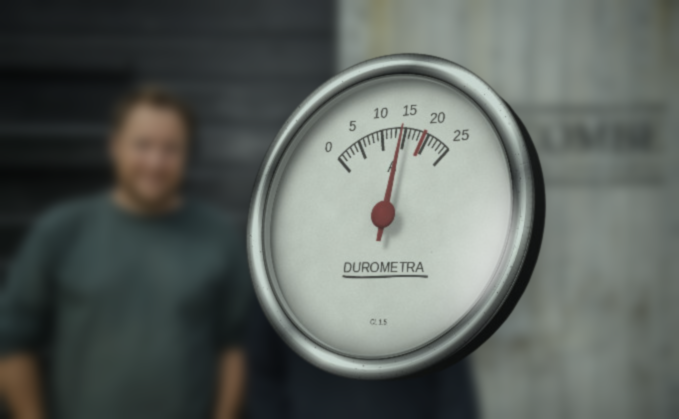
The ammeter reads {"value": 15, "unit": "A"}
